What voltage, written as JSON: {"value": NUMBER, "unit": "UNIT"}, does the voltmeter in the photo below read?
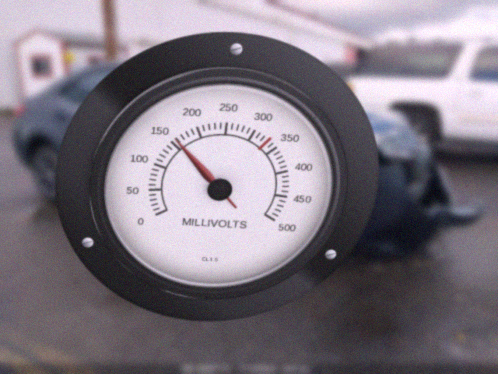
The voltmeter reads {"value": 160, "unit": "mV"}
